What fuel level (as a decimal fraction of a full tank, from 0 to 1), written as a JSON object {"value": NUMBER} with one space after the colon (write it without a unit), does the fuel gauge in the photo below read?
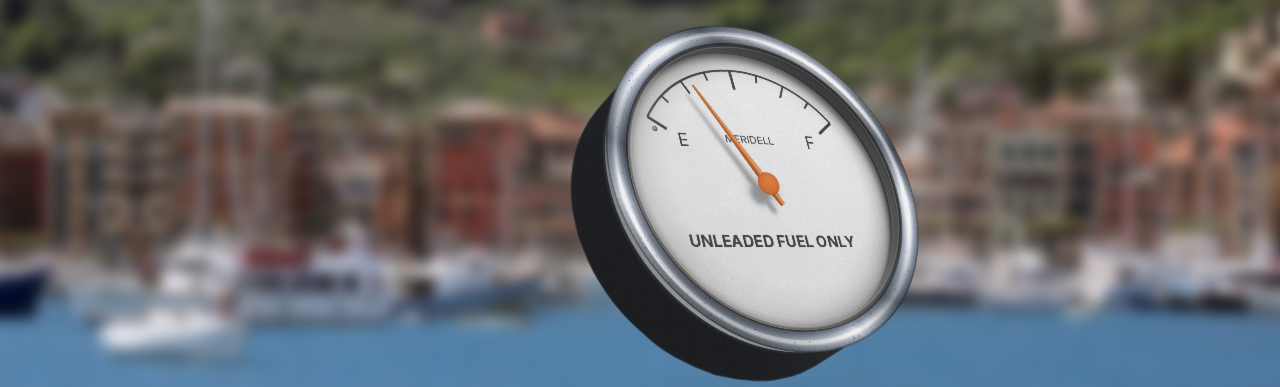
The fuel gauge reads {"value": 0.25}
